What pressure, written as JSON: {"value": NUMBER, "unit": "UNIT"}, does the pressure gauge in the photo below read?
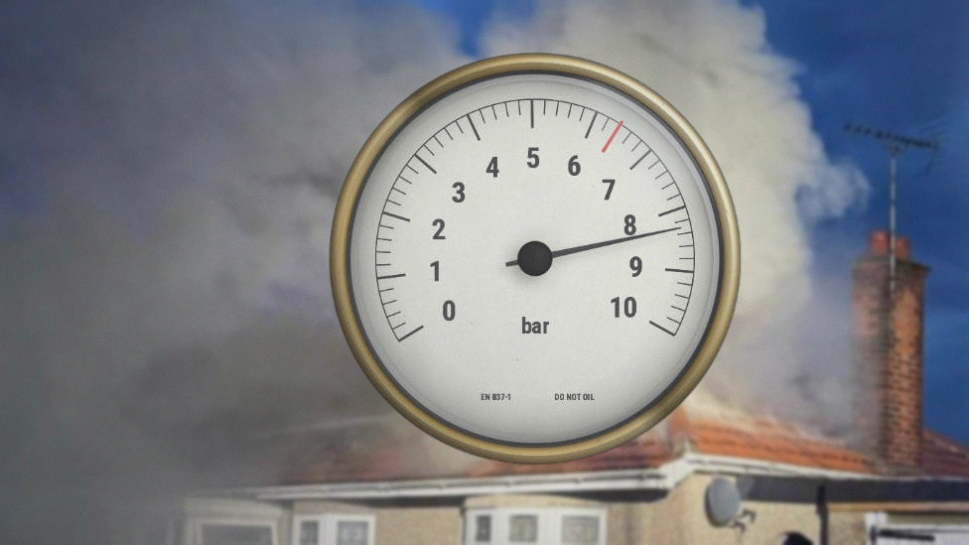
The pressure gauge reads {"value": 8.3, "unit": "bar"}
